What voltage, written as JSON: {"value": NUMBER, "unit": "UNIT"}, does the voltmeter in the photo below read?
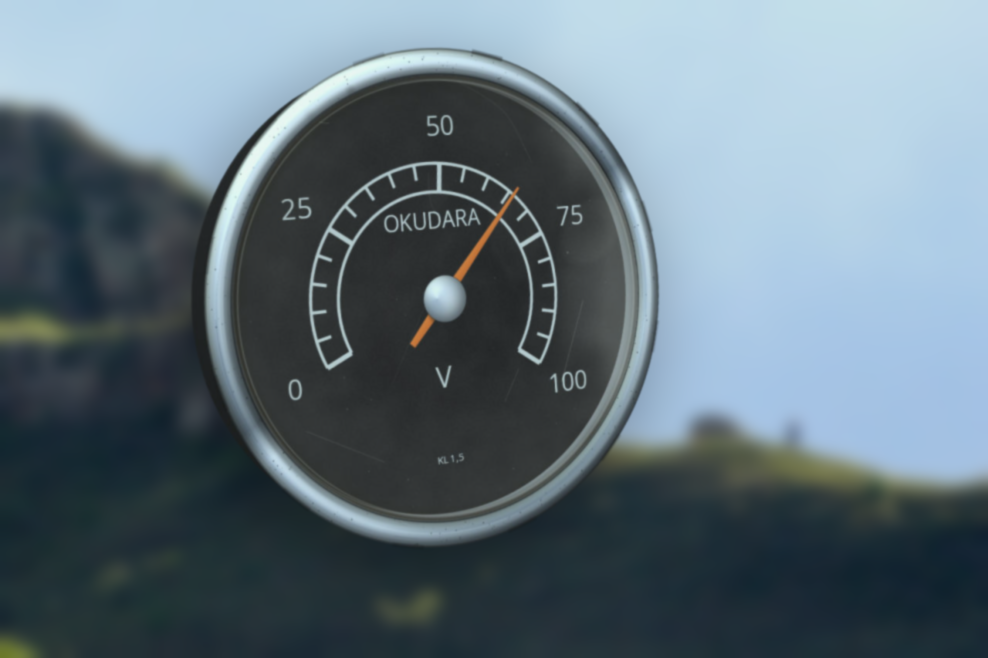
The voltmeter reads {"value": 65, "unit": "V"}
